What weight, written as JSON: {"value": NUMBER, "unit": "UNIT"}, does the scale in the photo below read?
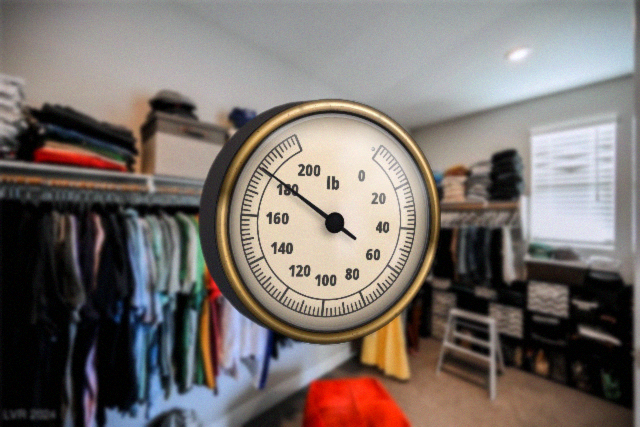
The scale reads {"value": 180, "unit": "lb"}
